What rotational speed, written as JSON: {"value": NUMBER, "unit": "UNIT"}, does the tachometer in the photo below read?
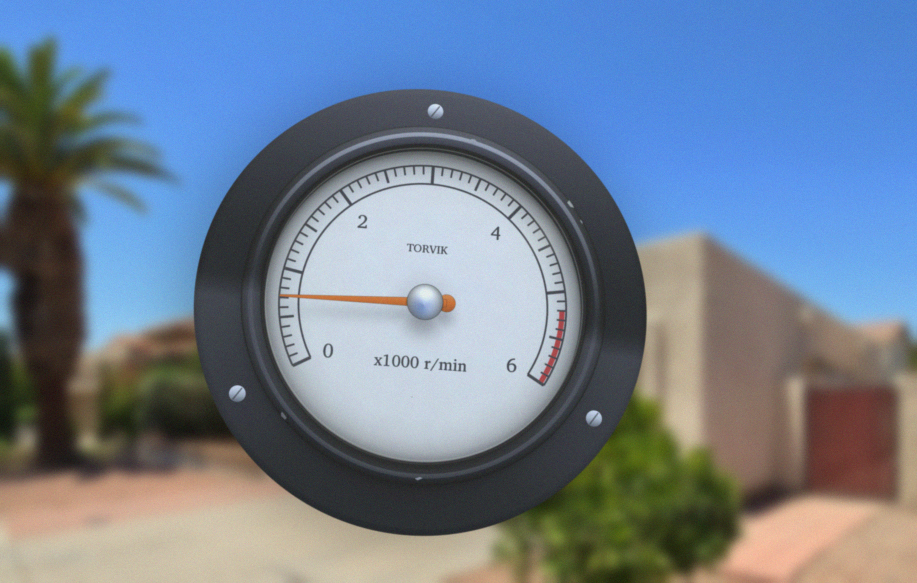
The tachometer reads {"value": 700, "unit": "rpm"}
